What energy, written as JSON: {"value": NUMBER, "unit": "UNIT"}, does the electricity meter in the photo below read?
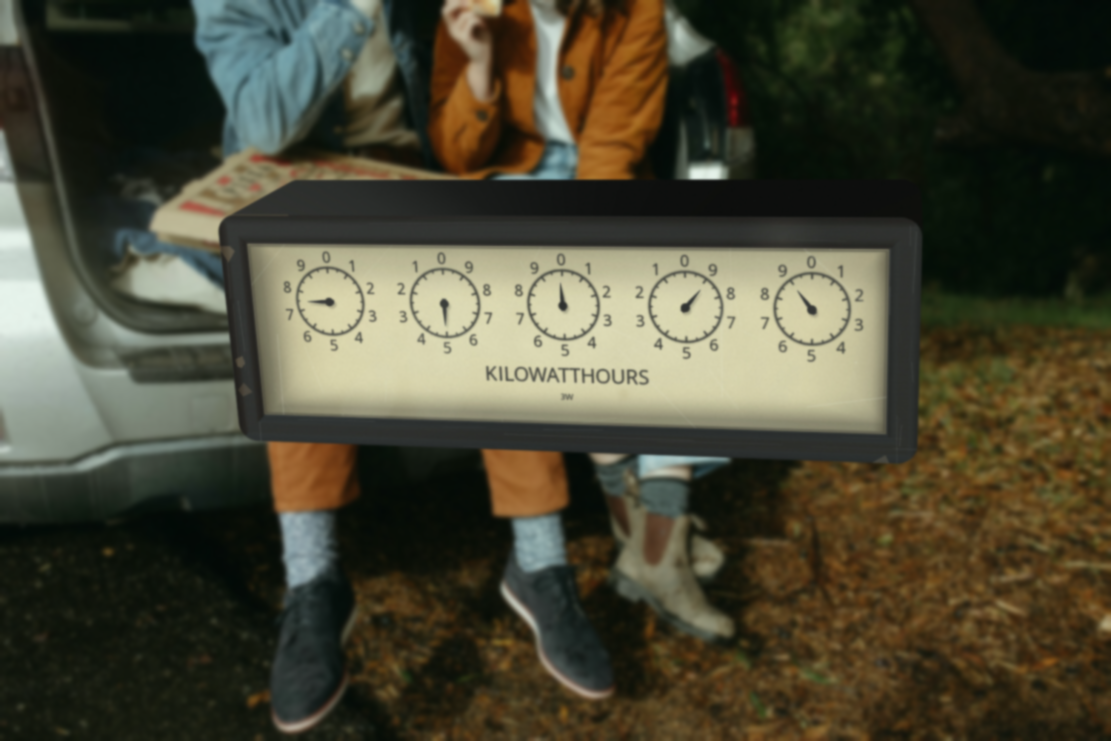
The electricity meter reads {"value": 74989, "unit": "kWh"}
